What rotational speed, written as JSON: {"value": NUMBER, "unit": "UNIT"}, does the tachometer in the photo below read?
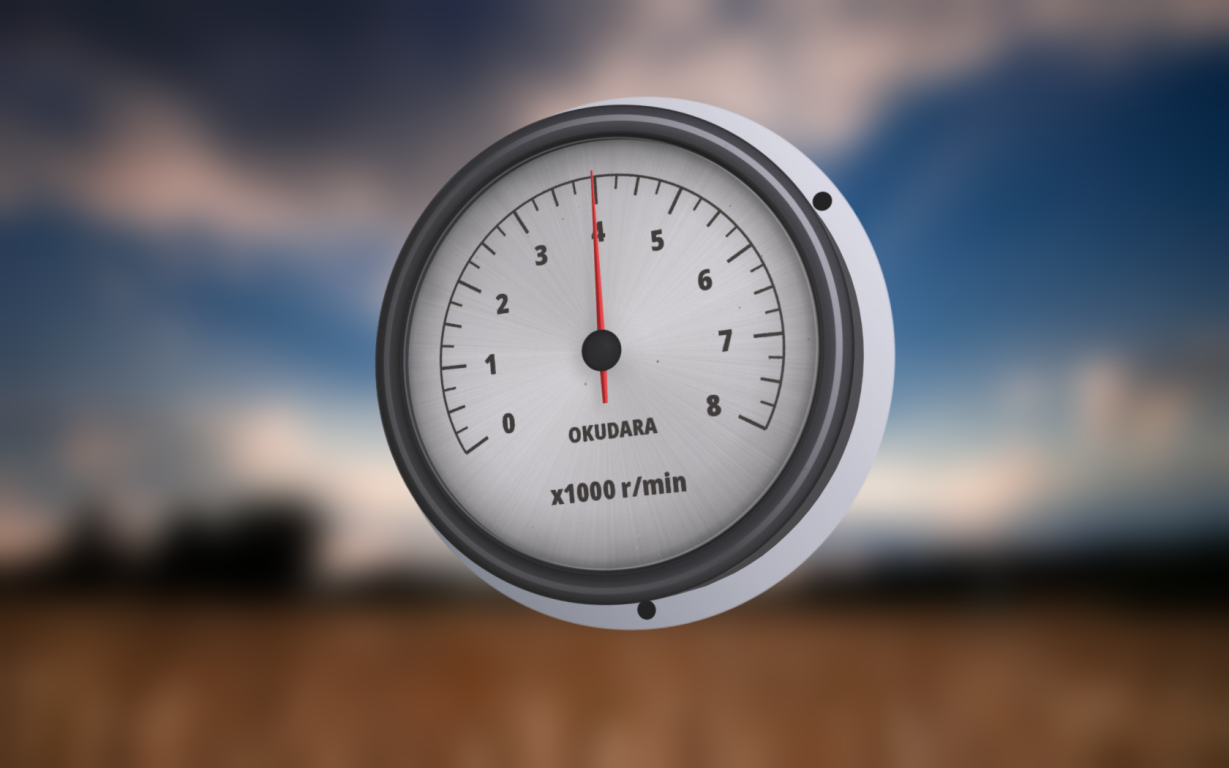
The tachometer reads {"value": 4000, "unit": "rpm"}
